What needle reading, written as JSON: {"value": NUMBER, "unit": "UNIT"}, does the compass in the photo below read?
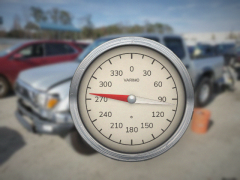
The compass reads {"value": 277.5, "unit": "°"}
